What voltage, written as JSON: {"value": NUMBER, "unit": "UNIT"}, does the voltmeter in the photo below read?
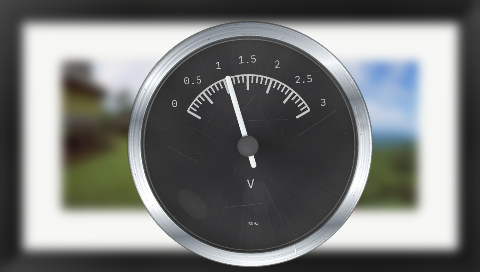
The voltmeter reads {"value": 1.1, "unit": "V"}
